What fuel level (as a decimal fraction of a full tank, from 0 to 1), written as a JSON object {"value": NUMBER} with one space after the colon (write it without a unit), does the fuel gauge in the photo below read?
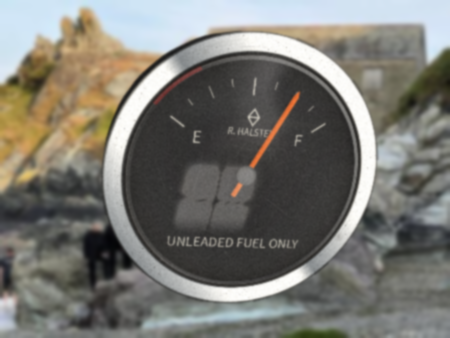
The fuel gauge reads {"value": 0.75}
